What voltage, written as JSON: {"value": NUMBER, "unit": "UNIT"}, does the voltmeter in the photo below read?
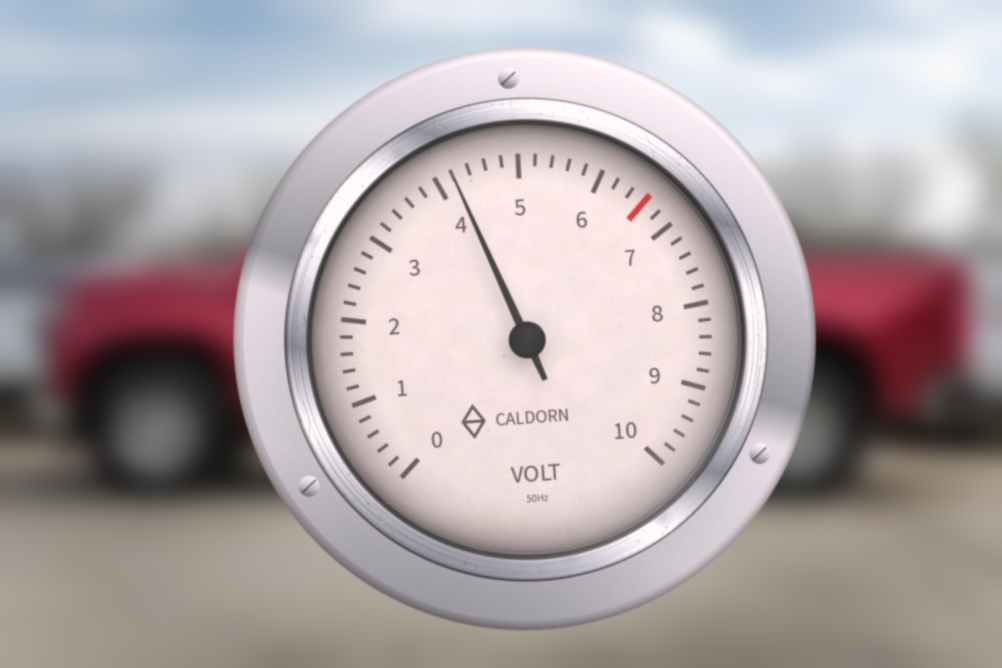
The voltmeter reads {"value": 4.2, "unit": "V"}
